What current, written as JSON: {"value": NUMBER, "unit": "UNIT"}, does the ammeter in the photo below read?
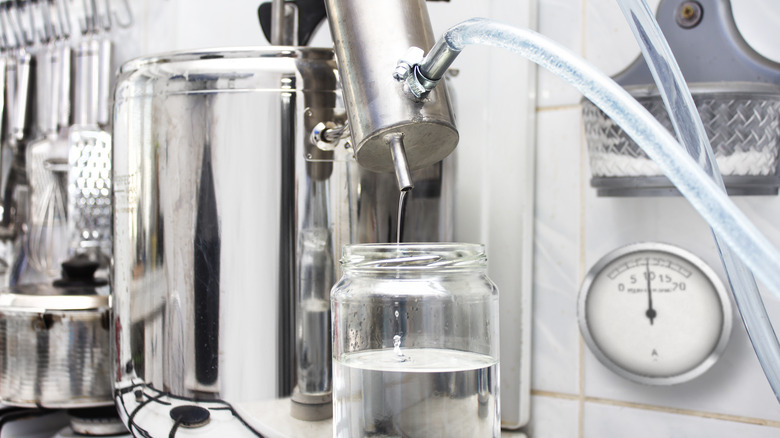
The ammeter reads {"value": 10, "unit": "A"}
